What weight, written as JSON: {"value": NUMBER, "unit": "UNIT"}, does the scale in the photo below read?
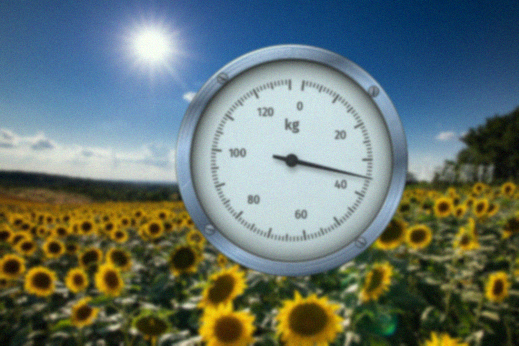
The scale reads {"value": 35, "unit": "kg"}
